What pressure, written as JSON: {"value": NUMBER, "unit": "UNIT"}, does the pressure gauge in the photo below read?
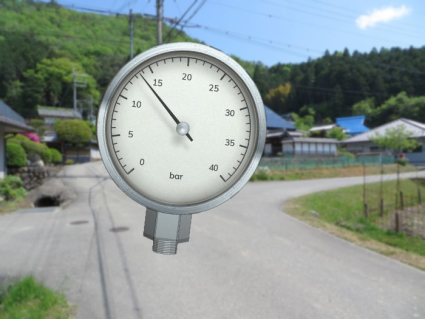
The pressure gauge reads {"value": 13.5, "unit": "bar"}
